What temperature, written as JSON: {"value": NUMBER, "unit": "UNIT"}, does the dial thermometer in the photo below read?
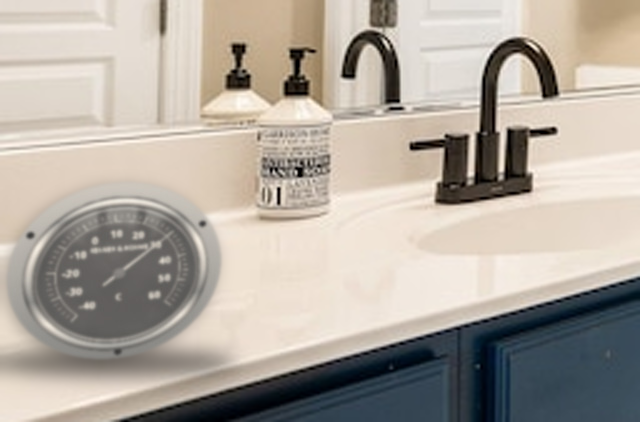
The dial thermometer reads {"value": 30, "unit": "°C"}
